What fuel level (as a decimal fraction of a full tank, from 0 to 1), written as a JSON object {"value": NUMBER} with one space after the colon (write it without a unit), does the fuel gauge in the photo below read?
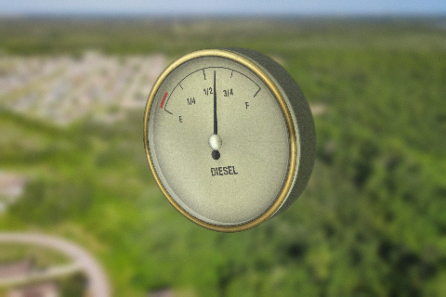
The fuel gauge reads {"value": 0.625}
